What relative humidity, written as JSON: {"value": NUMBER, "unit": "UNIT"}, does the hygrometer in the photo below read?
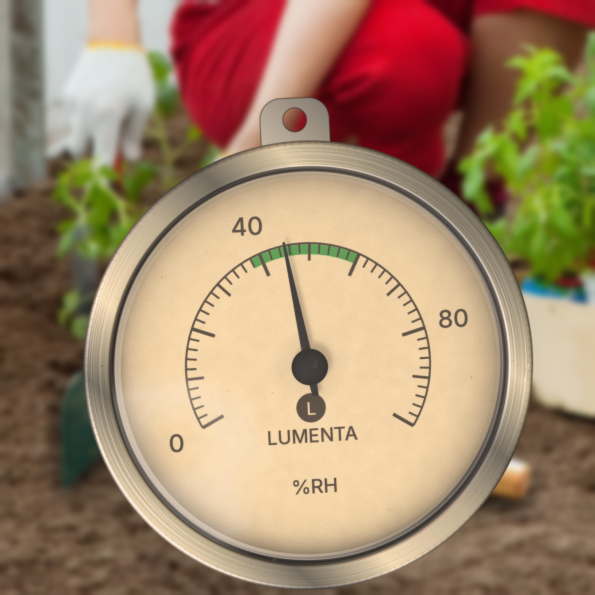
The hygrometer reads {"value": 45, "unit": "%"}
